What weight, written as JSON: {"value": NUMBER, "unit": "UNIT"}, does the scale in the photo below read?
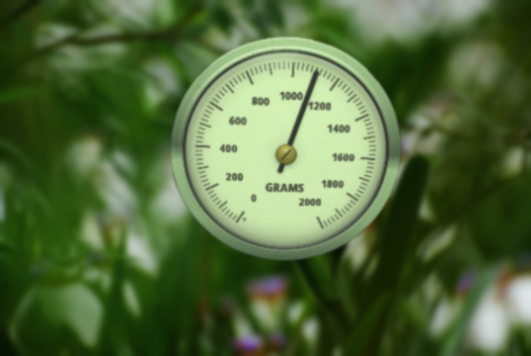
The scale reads {"value": 1100, "unit": "g"}
